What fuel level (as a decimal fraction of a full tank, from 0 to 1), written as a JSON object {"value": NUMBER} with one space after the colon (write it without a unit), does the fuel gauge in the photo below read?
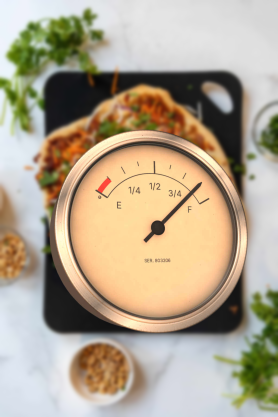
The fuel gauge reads {"value": 0.875}
